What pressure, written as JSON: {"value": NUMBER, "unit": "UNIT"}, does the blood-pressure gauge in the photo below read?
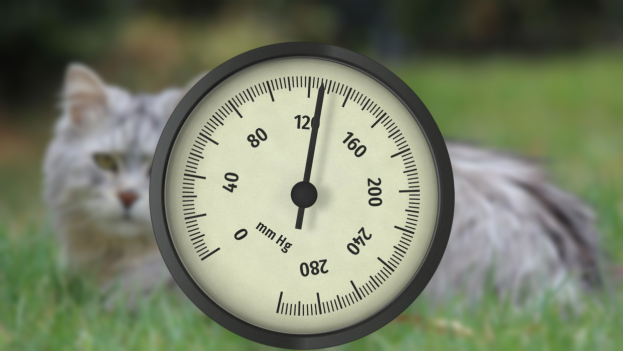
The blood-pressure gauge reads {"value": 126, "unit": "mmHg"}
